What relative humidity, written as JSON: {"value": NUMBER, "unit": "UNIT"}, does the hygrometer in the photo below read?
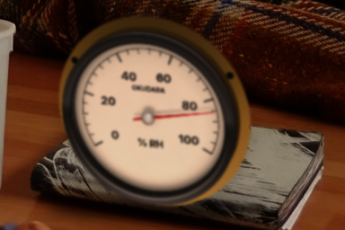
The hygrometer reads {"value": 84, "unit": "%"}
